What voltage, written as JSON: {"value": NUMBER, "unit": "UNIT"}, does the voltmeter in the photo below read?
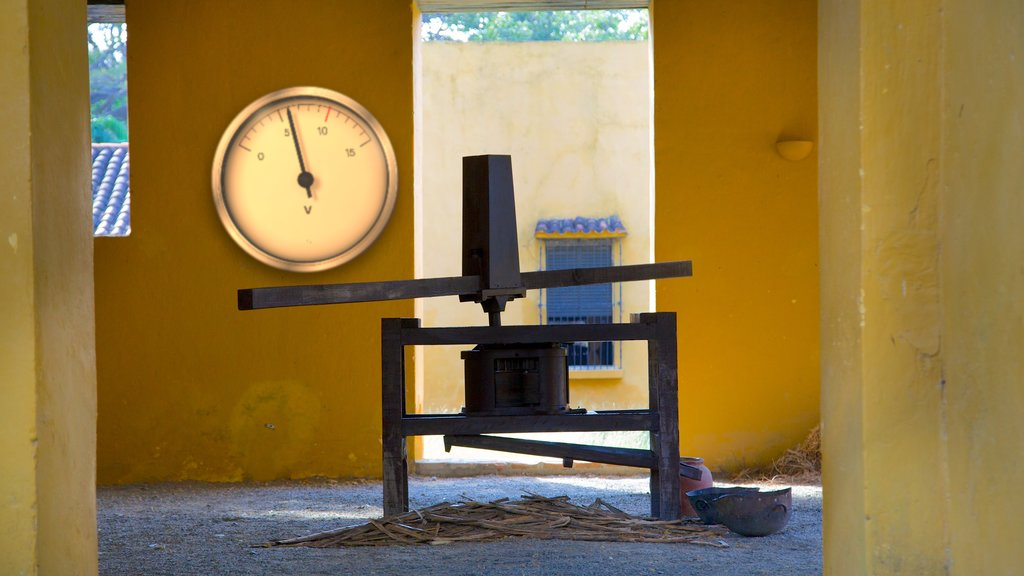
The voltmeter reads {"value": 6, "unit": "V"}
